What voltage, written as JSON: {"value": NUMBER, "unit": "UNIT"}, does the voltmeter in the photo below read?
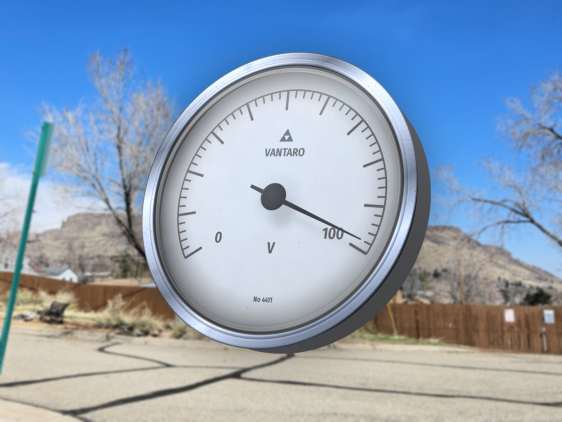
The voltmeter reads {"value": 98, "unit": "V"}
